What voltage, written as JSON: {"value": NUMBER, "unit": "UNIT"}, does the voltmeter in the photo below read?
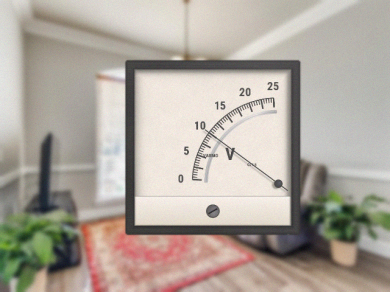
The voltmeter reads {"value": 10, "unit": "V"}
